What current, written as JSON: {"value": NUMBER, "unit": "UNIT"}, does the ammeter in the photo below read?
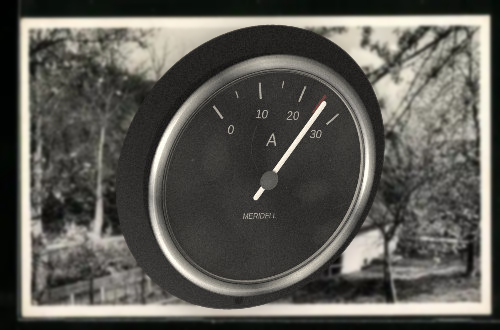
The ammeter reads {"value": 25, "unit": "A"}
